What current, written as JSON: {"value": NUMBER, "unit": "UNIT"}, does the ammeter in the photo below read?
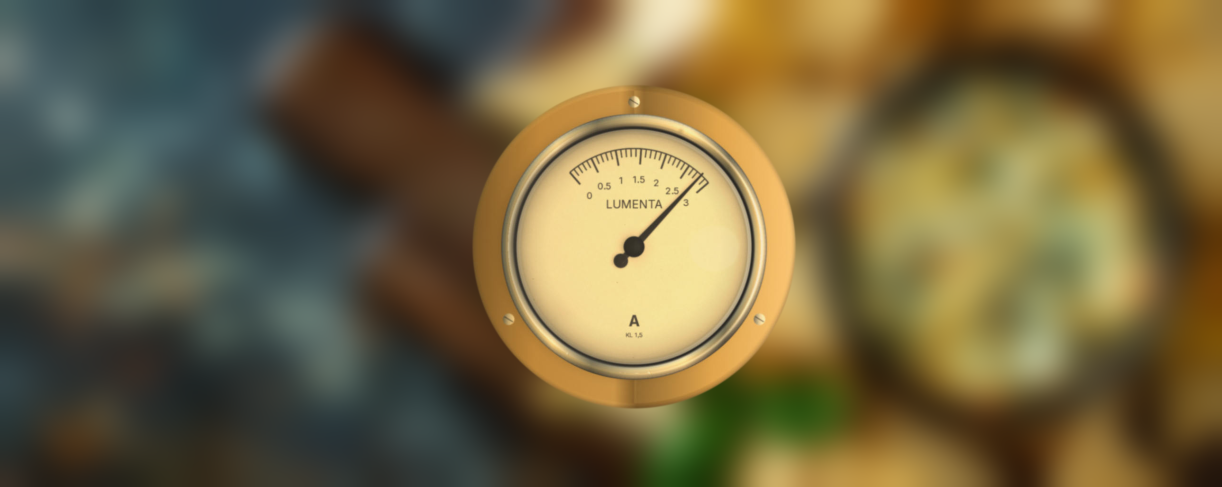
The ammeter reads {"value": 2.8, "unit": "A"}
